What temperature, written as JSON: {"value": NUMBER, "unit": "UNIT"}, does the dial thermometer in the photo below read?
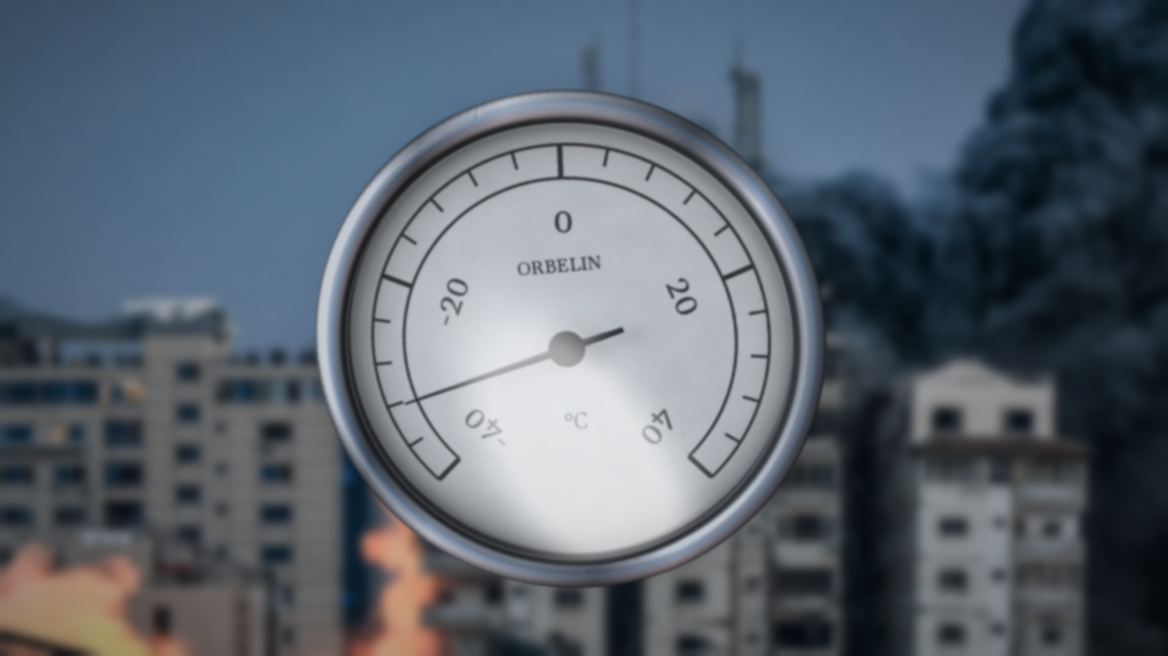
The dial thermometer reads {"value": -32, "unit": "°C"}
